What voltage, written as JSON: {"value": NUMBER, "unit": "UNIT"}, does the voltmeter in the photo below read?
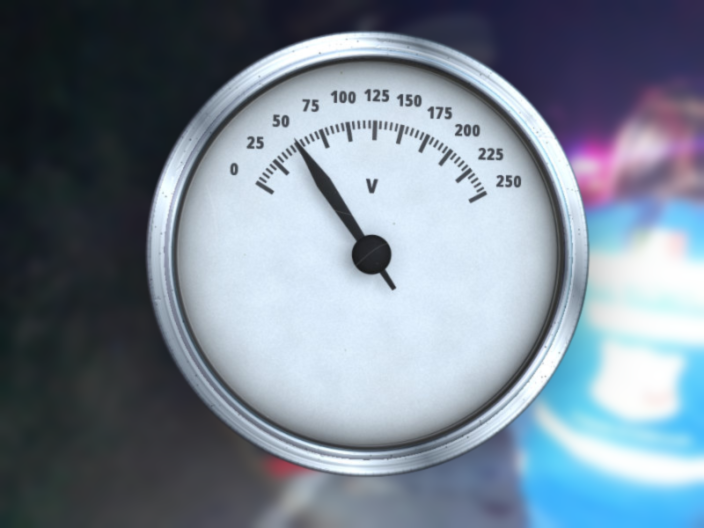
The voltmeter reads {"value": 50, "unit": "V"}
